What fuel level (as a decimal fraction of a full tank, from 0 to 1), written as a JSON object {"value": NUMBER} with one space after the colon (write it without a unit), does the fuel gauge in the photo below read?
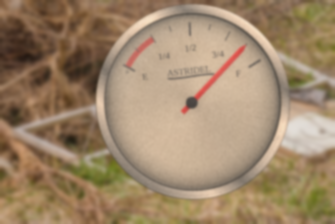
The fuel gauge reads {"value": 0.875}
